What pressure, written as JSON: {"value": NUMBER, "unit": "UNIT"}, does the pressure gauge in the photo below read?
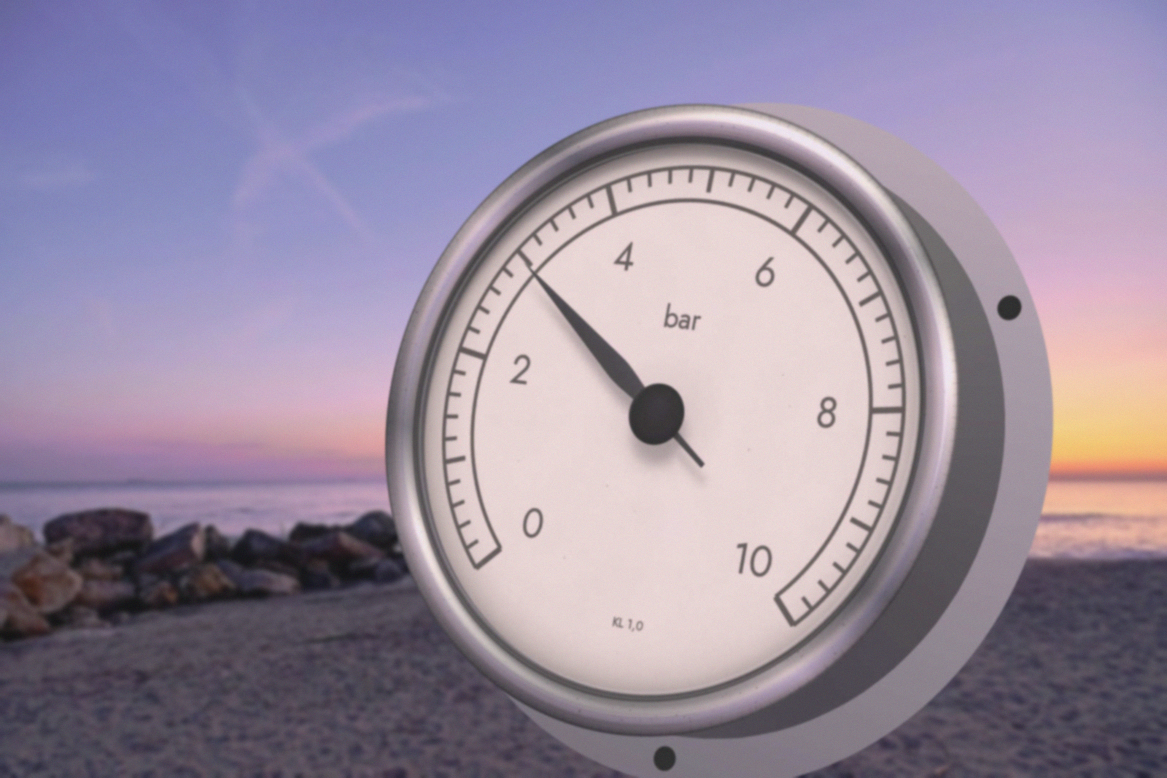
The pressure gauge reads {"value": 3, "unit": "bar"}
